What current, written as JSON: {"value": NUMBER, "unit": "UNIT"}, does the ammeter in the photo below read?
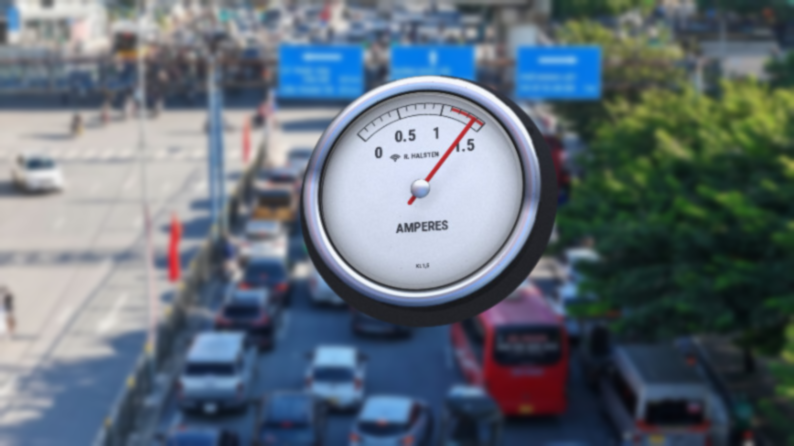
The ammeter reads {"value": 1.4, "unit": "A"}
